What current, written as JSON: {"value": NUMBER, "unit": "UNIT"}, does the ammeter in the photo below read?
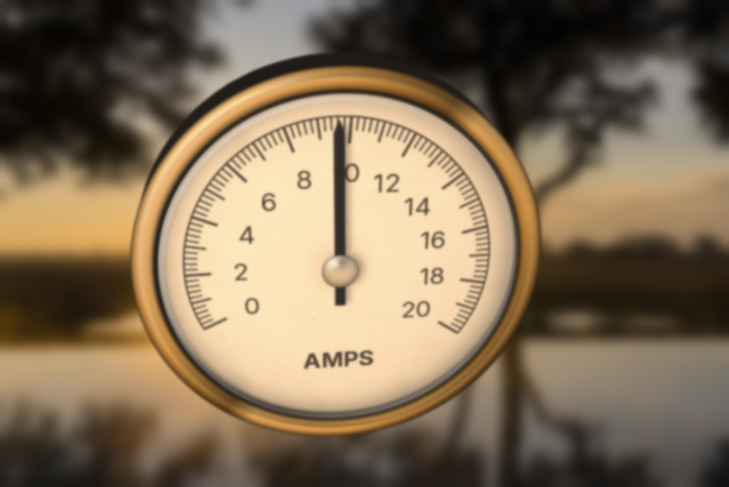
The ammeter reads {"value": 9.6, "unit": "A"}
